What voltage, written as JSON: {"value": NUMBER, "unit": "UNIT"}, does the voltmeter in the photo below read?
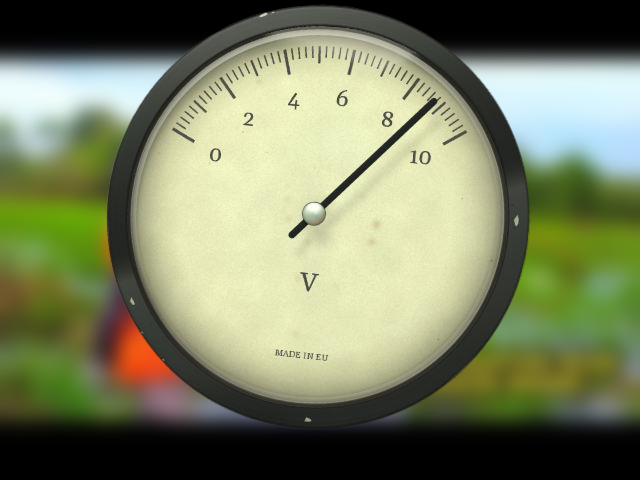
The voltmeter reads {"value": 8.8, "unit": "V"}
